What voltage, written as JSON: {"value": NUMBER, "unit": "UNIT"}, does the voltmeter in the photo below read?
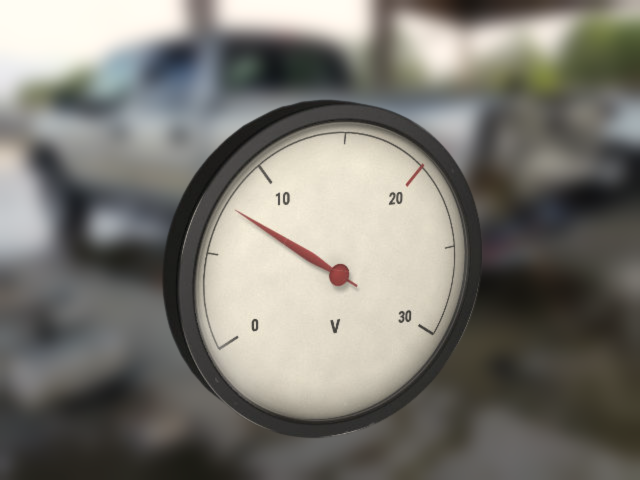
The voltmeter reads {"value": 7.5, "unit": "V"}
